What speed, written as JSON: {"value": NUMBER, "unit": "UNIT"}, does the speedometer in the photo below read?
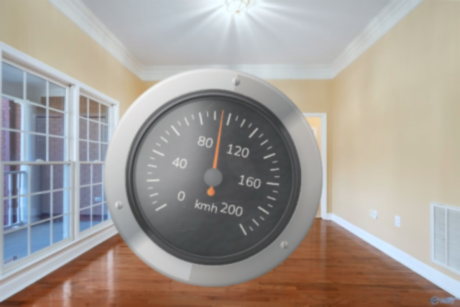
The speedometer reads {"value": 95, "unit": "km/h"}
